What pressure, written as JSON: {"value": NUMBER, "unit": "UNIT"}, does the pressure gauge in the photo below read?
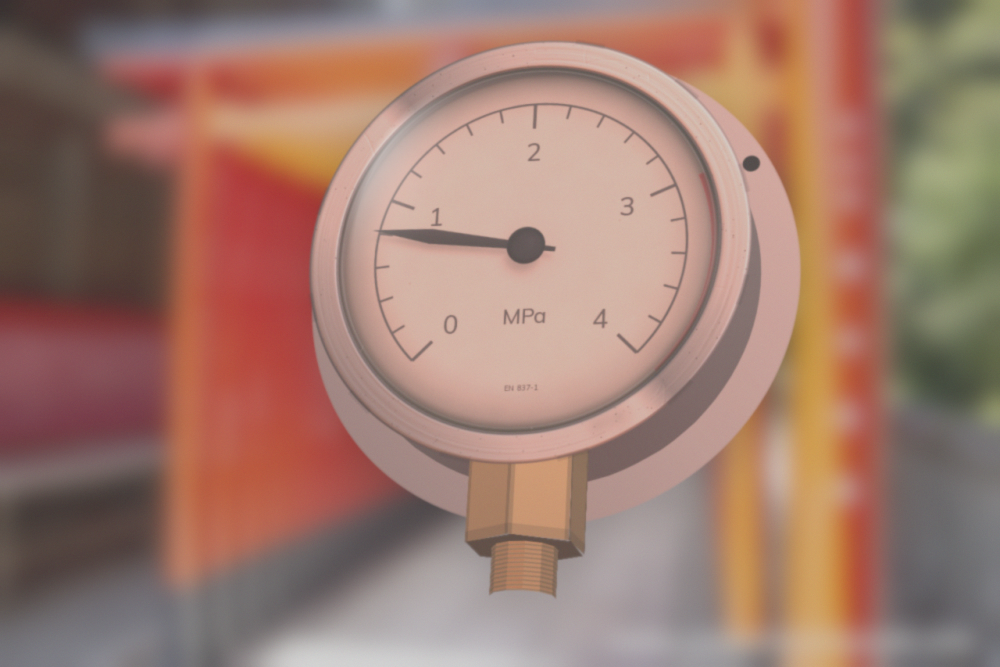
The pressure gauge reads {"value": 0.8, "unit": "MPa"}
